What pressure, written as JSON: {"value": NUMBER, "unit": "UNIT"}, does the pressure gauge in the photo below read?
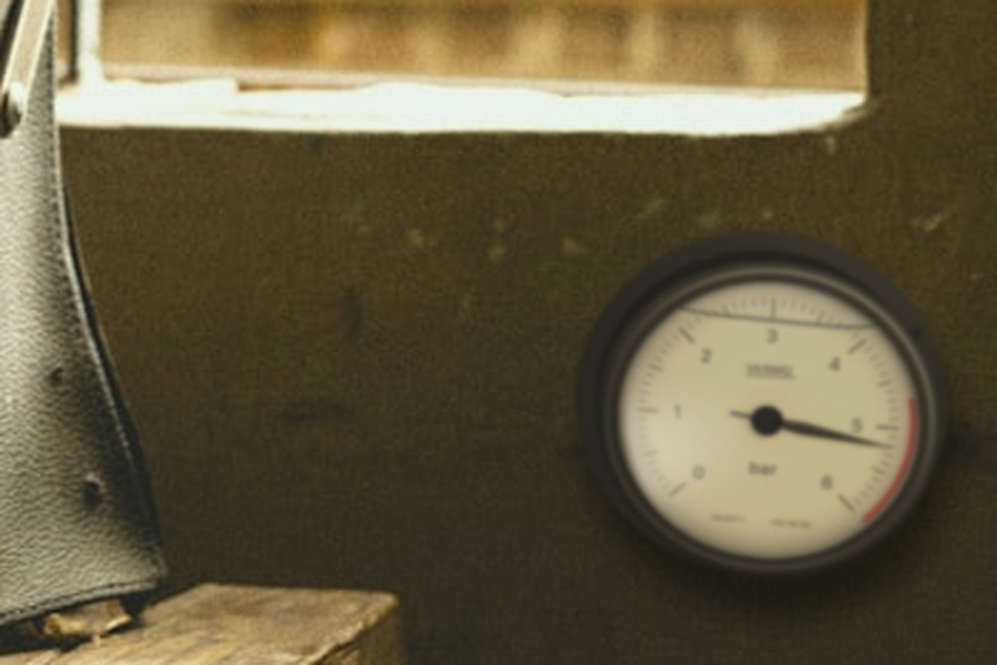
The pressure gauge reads {"value": 5.2, "unit": "bar"}
